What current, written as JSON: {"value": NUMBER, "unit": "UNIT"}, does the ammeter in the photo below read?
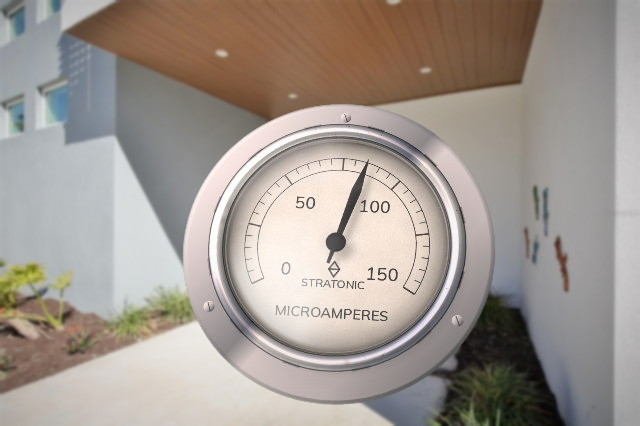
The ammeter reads {"value": 85, "unit": "µA"}
